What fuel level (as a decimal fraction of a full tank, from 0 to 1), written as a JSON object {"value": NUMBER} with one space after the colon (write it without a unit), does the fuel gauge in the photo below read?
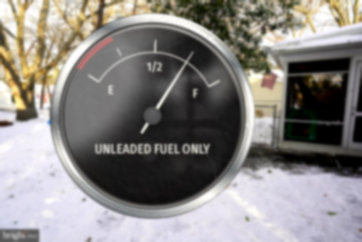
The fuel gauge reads {"value": 0.75}
